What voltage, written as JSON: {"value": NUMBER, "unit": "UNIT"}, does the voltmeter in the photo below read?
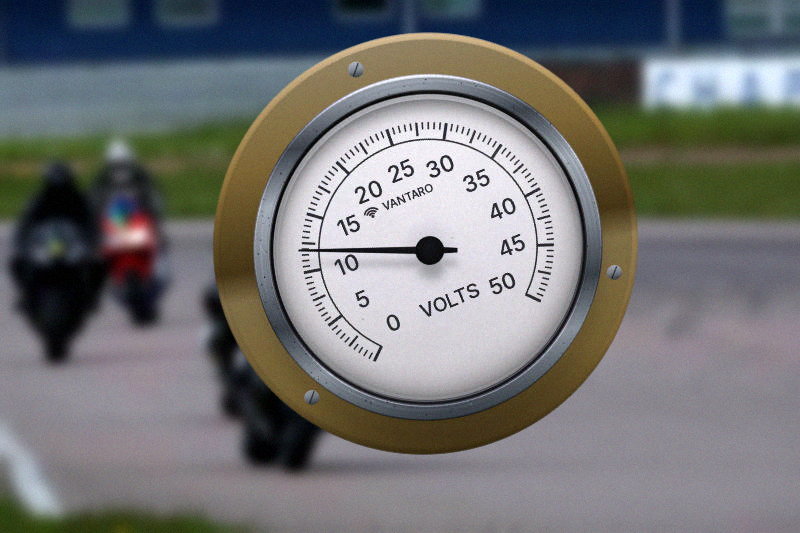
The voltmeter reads {"value": 12, "unit": "V"}
